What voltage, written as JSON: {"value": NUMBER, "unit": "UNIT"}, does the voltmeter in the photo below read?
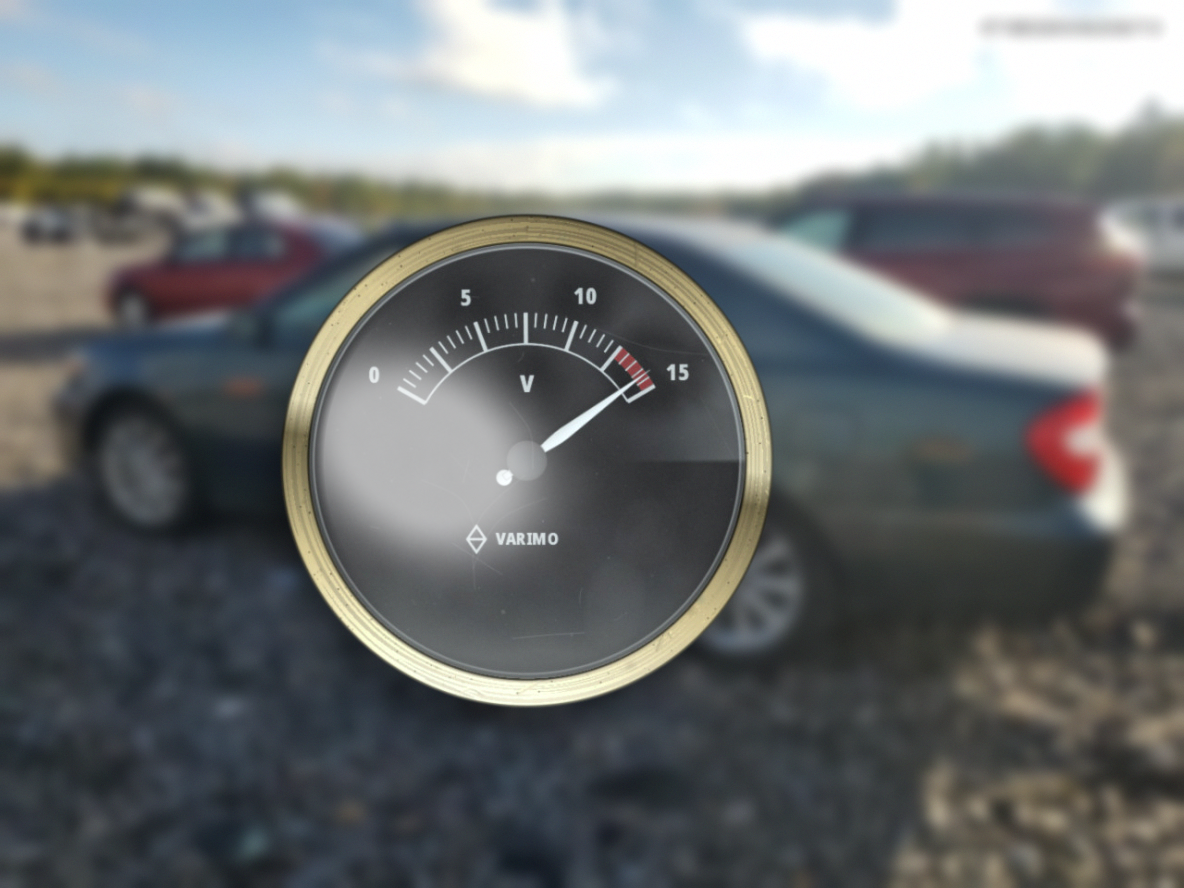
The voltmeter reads {"value": 14.25, "unit": "V"}
